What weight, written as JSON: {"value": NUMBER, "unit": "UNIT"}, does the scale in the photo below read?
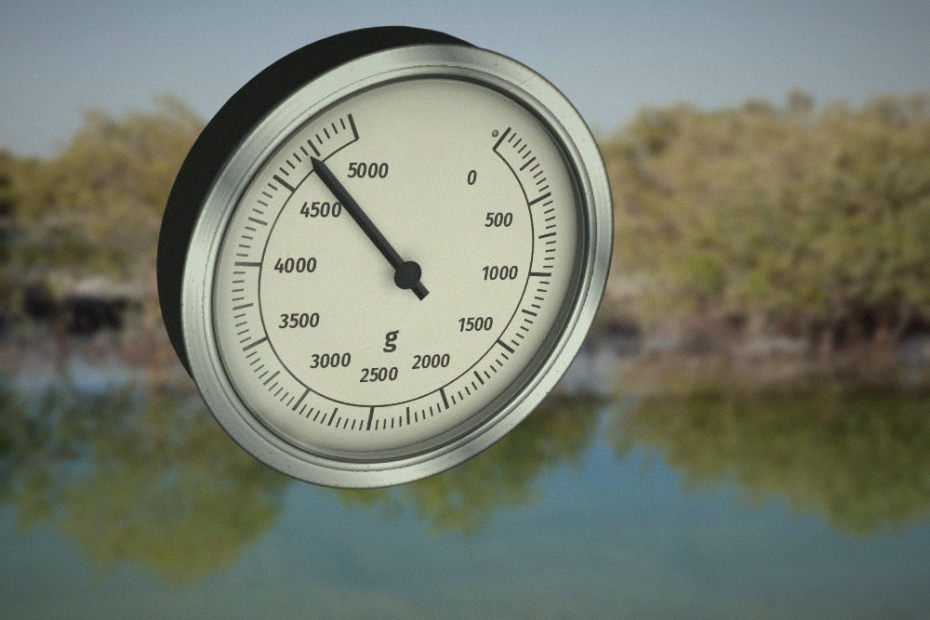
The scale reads {"value": 4700, "unit": "g"}
